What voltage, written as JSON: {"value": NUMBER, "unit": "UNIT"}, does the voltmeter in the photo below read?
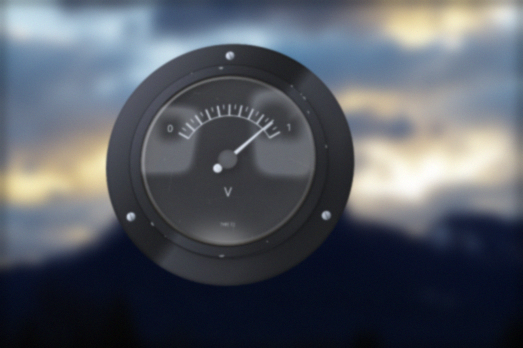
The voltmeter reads {"value": 0.9, "unit": "V"}
